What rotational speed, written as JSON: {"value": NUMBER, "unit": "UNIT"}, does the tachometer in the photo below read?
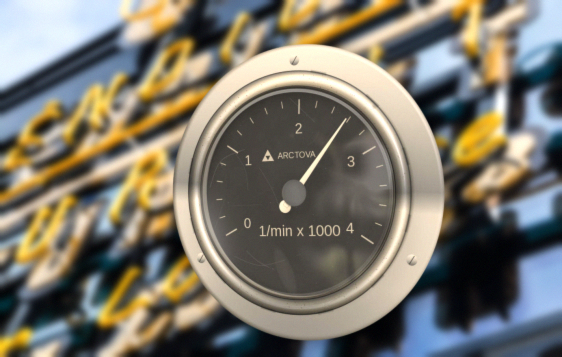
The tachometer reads {"value": 2600, "unit": "rpm"}
